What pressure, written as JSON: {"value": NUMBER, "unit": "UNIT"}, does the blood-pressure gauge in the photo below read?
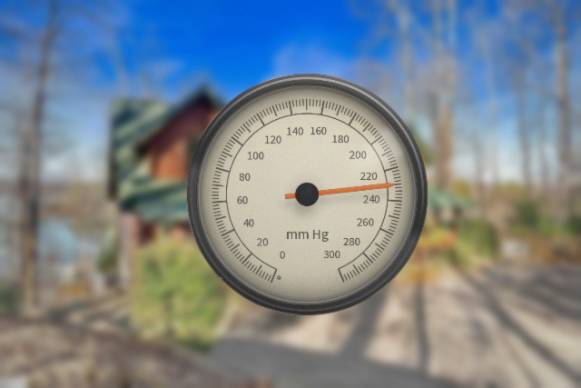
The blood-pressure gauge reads {"value": 230, "unit": "mmHg"}
